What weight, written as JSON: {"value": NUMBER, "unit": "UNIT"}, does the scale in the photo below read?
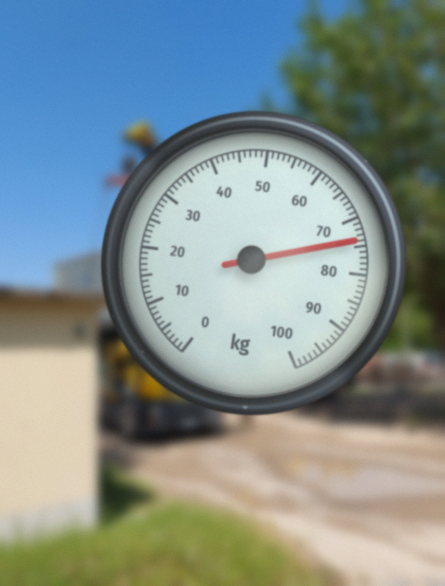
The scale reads {"value": 74, "unit": "kg"}
